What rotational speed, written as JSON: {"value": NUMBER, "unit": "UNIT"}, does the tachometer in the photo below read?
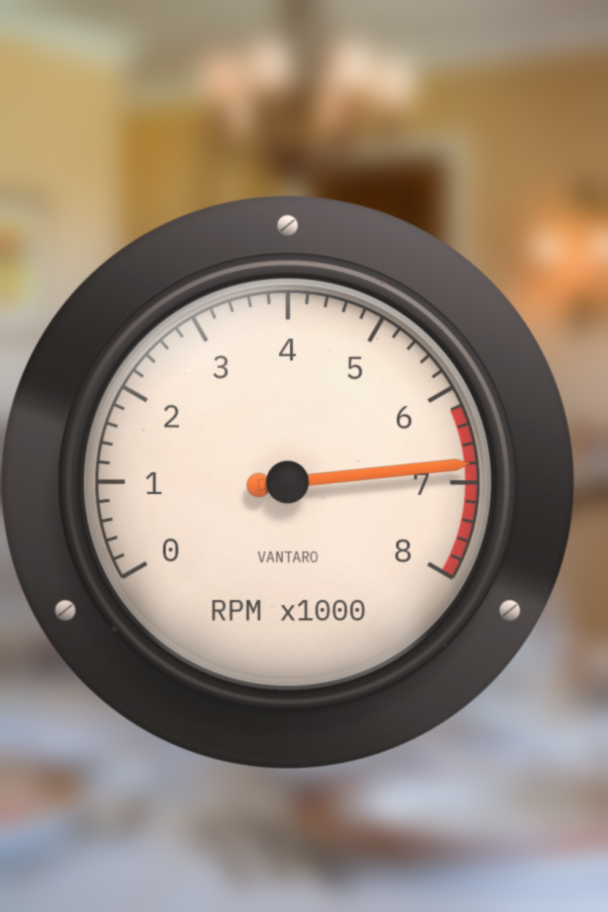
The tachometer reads {"value": 6800, "unit": "rpm"}
